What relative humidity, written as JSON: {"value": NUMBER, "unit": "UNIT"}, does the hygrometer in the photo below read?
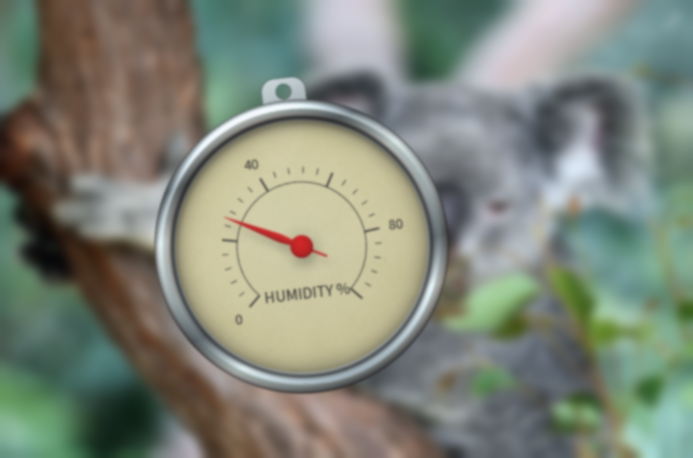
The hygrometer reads {"value": 26, "unit": "%"}
